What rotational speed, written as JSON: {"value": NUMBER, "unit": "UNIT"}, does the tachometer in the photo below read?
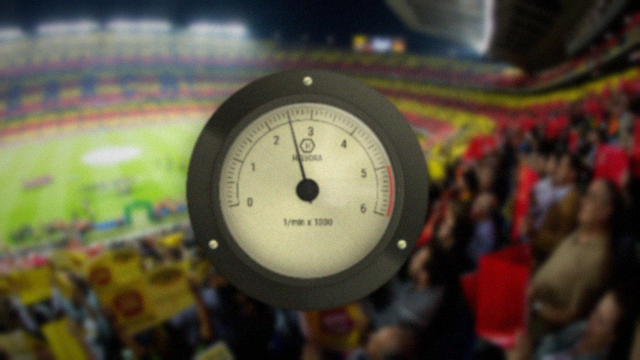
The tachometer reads {"value": 2500, "unit": "rpm"}
